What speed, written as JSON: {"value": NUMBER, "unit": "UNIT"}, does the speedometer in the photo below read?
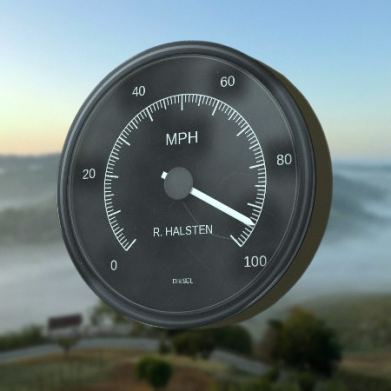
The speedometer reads {"value": 94, "unit": "mph"}
